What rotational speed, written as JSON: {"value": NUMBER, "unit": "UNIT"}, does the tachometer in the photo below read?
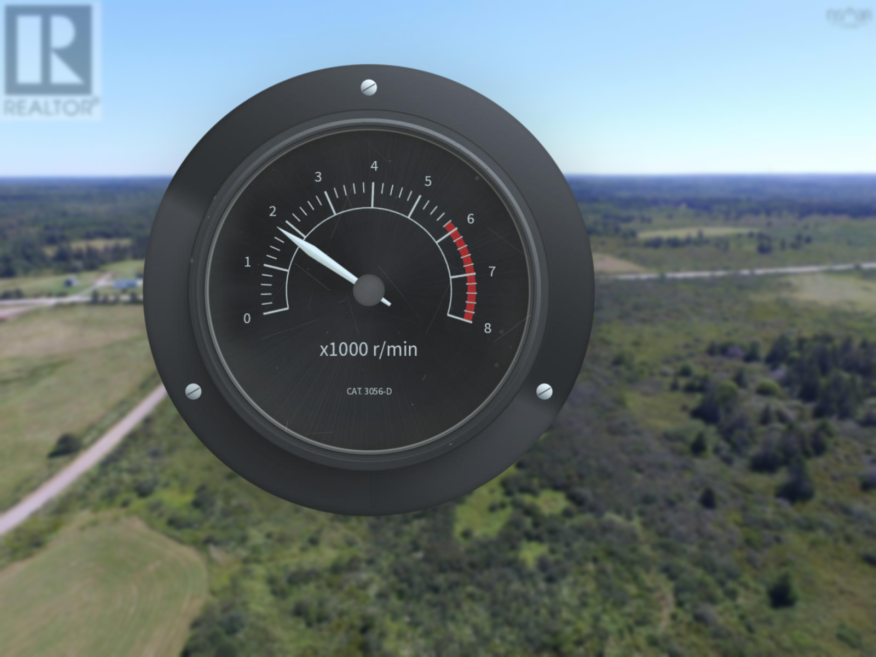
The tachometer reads {"value": 1800, "unit": "rpm"}
